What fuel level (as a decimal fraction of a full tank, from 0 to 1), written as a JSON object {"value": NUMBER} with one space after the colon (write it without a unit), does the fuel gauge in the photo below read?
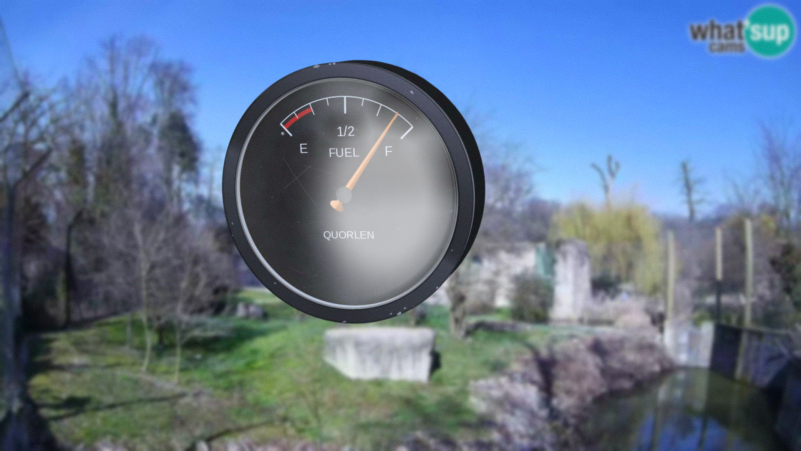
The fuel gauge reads {"value": 0.875}
